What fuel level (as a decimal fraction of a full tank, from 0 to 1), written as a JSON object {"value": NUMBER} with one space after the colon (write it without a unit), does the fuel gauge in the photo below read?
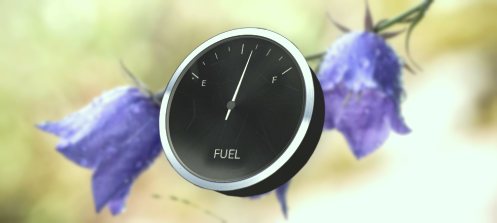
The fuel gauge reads {"value": 0.625}
